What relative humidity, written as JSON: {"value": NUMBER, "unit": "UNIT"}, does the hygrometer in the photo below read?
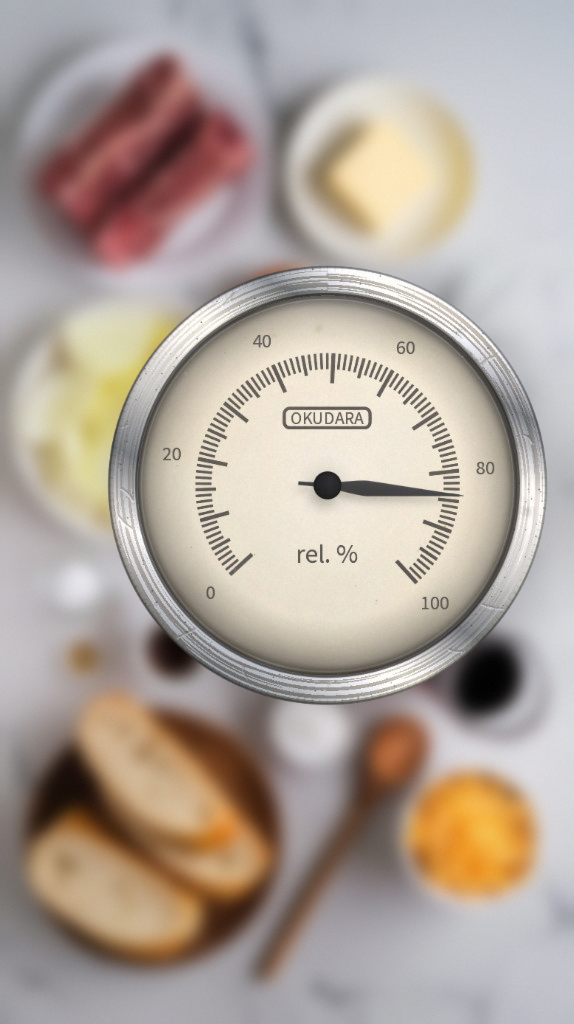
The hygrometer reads {"value": 84, "unit": "%"}
